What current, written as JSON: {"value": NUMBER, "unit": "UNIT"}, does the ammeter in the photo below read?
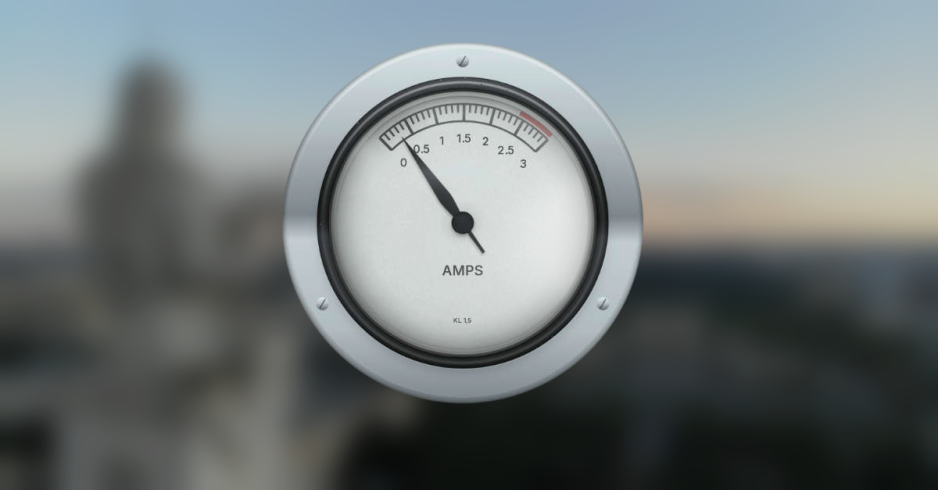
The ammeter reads {"value": 0.3, "unit": "A"}
